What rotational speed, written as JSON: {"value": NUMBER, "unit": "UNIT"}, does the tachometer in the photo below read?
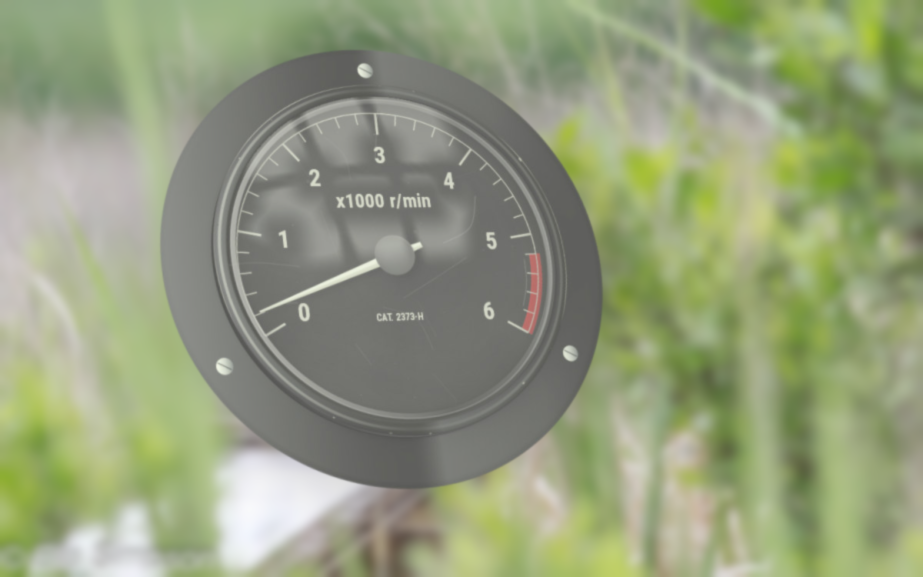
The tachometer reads {"value": 200, "unit": "rpm"}
